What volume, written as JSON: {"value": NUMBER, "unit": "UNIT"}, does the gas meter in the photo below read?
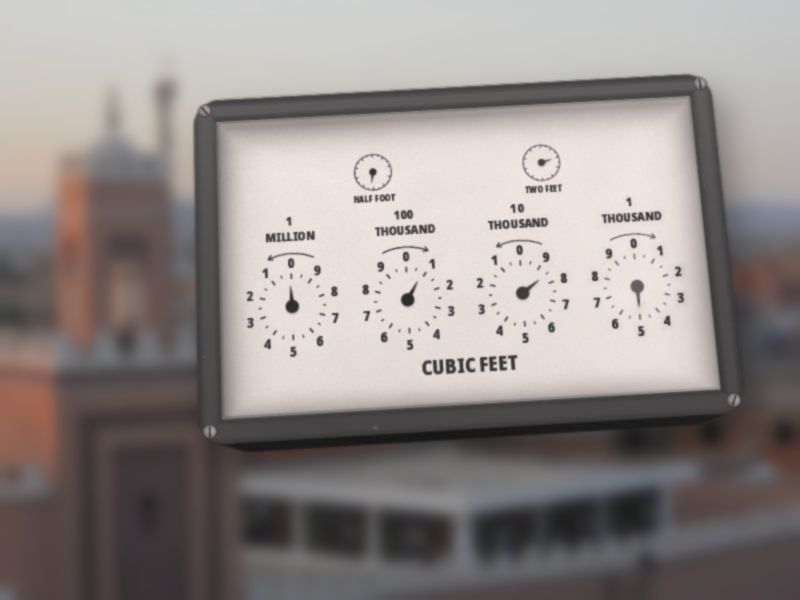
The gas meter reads {"value": 8500, "unit": "ft³"}
